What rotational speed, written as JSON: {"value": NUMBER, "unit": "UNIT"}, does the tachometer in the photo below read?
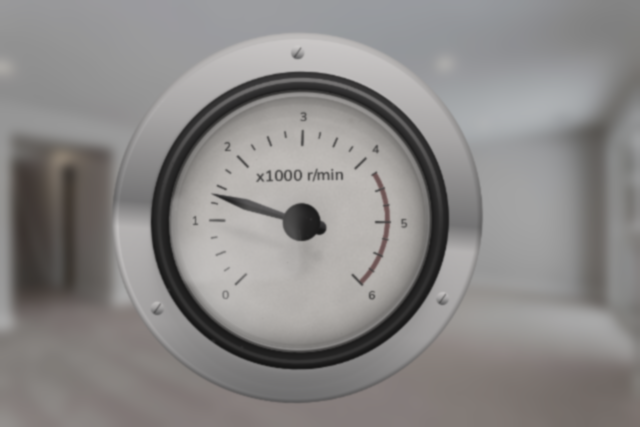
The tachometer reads {"value": 1375, "unit": "rpm"}
